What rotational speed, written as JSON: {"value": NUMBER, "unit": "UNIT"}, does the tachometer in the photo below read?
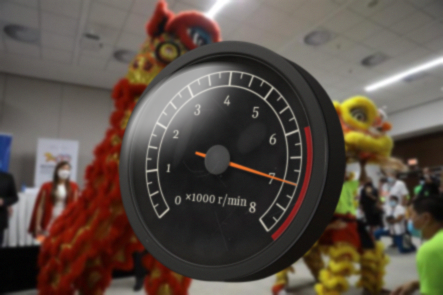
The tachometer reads {"value": 7000, "unit": "rpm"}
